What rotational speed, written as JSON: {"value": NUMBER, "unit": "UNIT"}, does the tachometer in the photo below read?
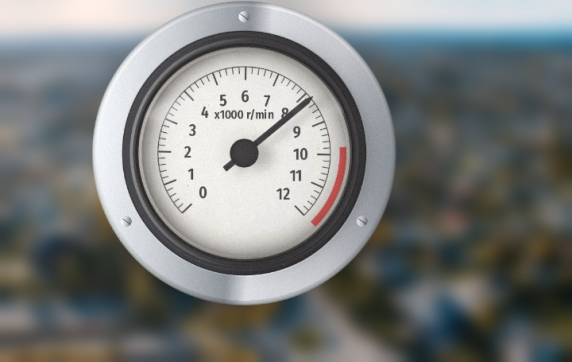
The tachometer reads {"value": 8200, "unit": "rpm"}
